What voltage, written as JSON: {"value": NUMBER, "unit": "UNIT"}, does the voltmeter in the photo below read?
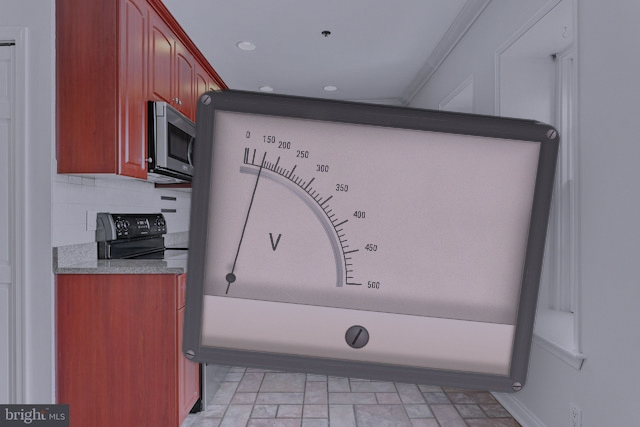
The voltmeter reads {"value": 150, "unit": "V"}
